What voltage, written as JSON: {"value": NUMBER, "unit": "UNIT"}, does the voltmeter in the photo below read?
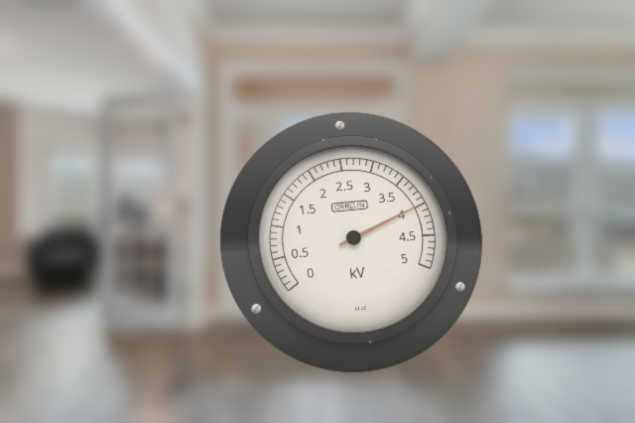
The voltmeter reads {"value": 4, "unit": "kV"}
